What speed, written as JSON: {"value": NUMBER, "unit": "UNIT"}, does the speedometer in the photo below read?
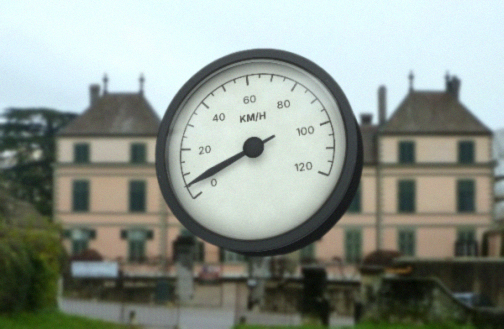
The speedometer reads {"value": 5, "unit": "km/h"}
